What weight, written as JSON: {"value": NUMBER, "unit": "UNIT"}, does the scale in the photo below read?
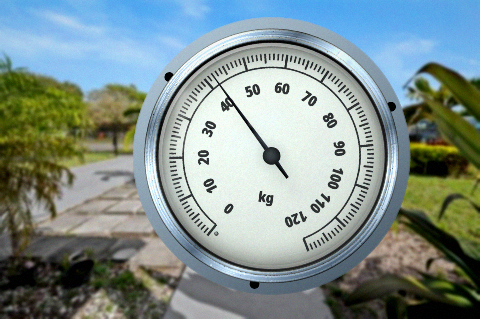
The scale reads {"value": 42, "unit": "kg"}
